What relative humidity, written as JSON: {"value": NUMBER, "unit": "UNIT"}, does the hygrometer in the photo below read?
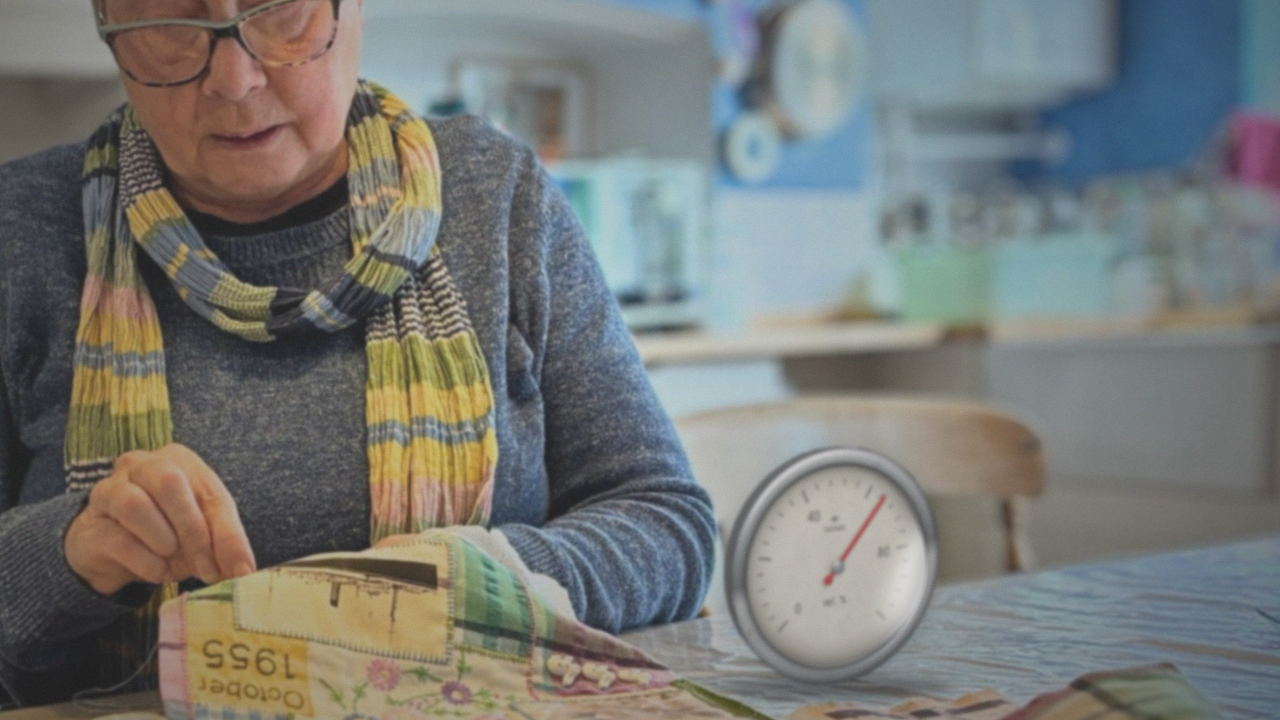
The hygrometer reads {"value": 64, "unit": "%"}
